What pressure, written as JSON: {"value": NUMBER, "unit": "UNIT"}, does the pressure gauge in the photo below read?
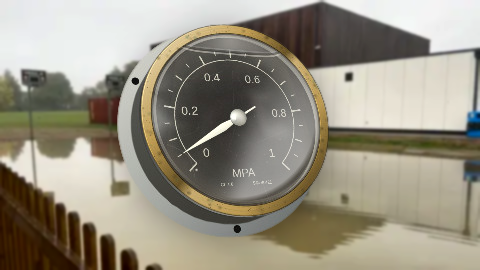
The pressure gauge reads {"value": 0.05, "unit": "MPa"}
